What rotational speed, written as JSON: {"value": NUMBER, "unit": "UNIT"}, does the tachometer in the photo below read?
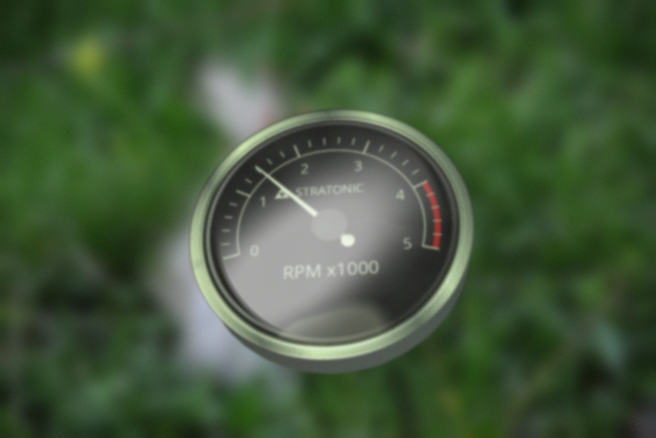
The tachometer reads {"value": 1400, "unit": "rpm"}
